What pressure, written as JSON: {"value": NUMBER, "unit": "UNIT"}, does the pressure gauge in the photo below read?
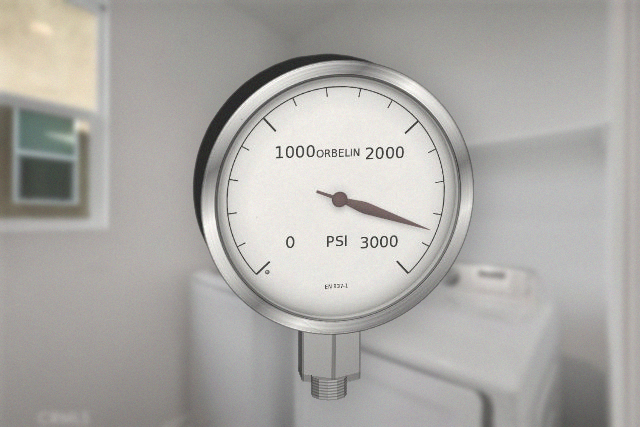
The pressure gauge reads {"value": 2700, "unit": "psi"}
